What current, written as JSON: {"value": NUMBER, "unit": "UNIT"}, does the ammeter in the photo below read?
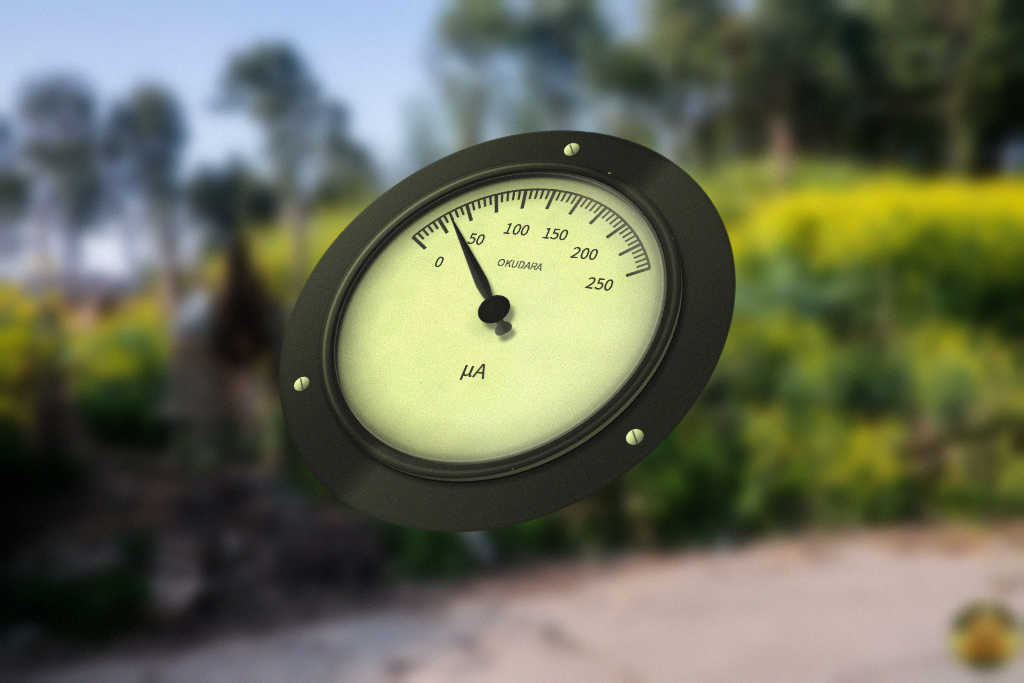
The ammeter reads {"value": 35, "unit": "µA"}
